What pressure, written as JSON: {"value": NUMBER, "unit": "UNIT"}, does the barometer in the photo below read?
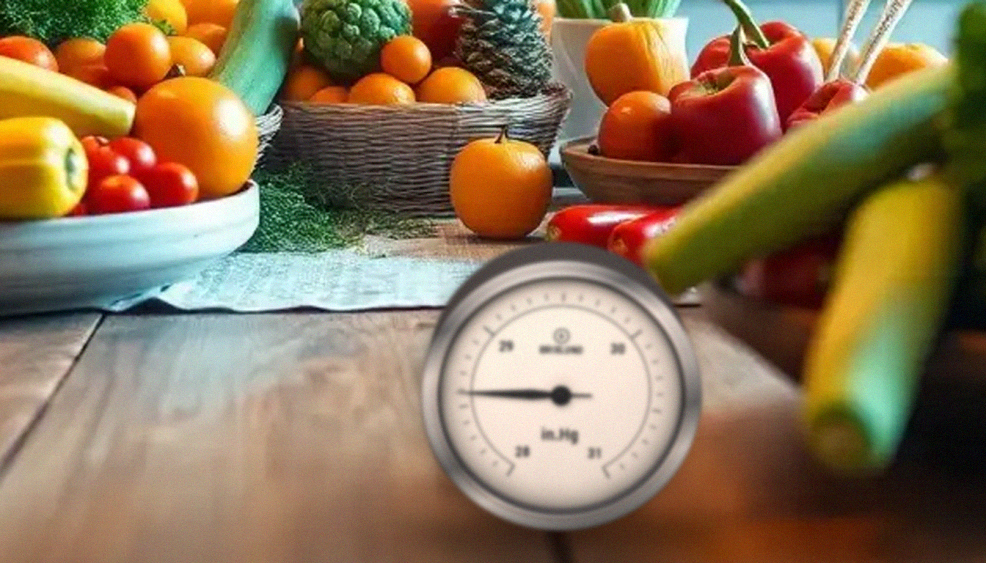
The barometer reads {"value": 28.6, "unit": "inHg"}
